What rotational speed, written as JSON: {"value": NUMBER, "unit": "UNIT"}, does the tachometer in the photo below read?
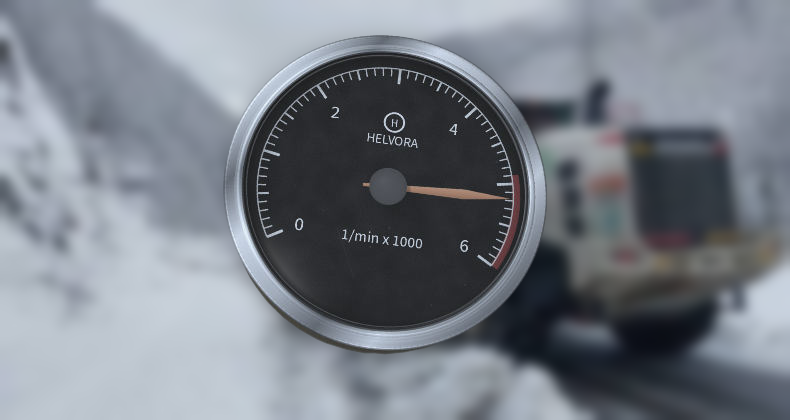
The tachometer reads {"value": 5200, "unit": "rpm"}
